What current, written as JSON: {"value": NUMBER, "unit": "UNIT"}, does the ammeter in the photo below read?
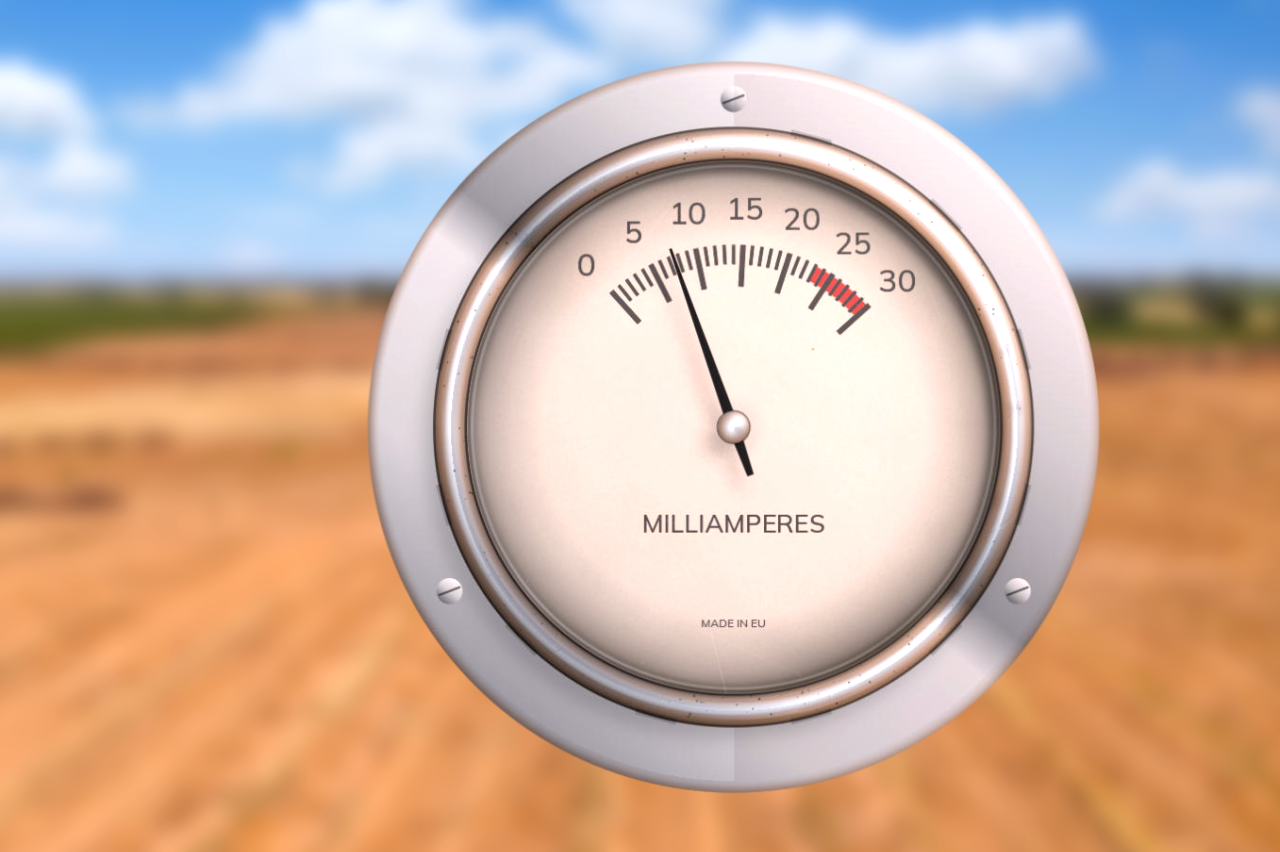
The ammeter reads {"value": 7.5, "unit": "mA"}
